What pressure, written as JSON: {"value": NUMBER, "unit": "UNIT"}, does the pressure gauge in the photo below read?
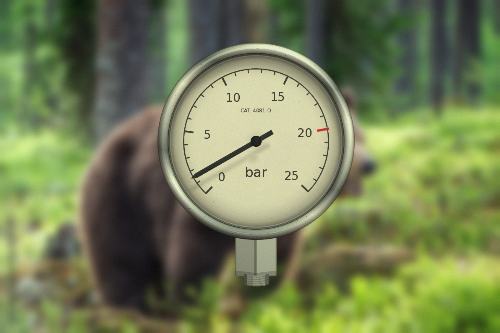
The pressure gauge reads {"value": 1.5, "unit": "bar"}
